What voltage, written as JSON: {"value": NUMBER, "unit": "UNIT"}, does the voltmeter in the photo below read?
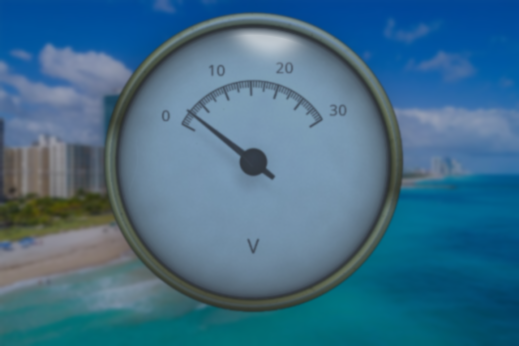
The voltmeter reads {"value": 2.5, "unit": "V"}
